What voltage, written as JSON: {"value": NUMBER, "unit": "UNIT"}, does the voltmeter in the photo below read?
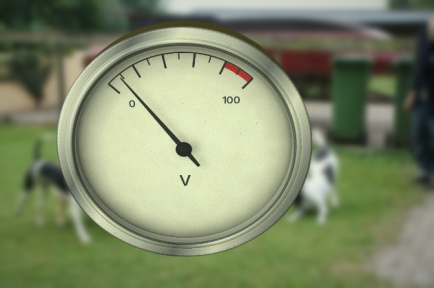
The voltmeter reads {"value": 10, "unit": "V"}
